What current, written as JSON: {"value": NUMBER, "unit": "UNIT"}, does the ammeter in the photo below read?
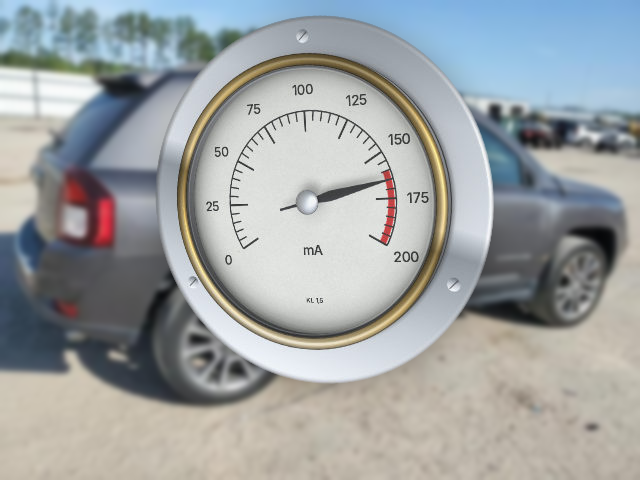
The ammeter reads {"value": 165, "unit": "mA"}
